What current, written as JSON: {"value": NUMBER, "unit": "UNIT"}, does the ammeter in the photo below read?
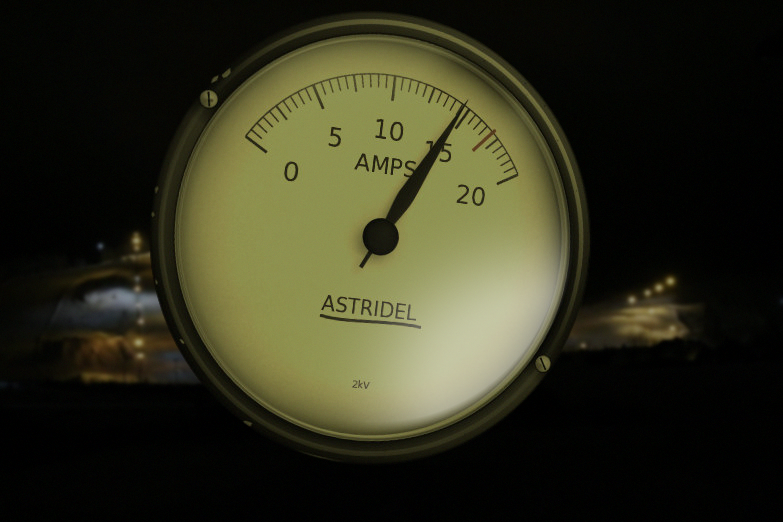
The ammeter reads {"value": 14.5, "unit": "A"}
